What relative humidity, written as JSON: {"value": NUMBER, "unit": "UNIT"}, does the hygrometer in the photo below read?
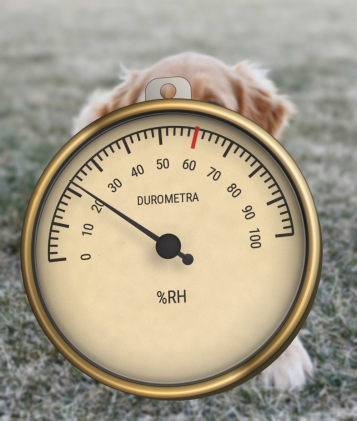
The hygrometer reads {"value": 22, "unit": "%"}
